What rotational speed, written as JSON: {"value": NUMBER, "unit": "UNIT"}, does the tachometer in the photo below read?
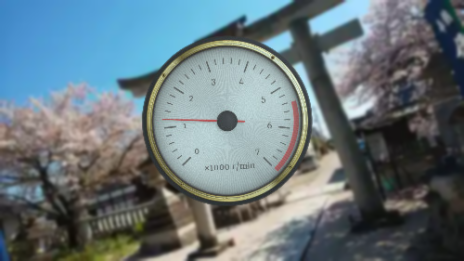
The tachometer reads {"value": 1200, "unit": "rpm"}
